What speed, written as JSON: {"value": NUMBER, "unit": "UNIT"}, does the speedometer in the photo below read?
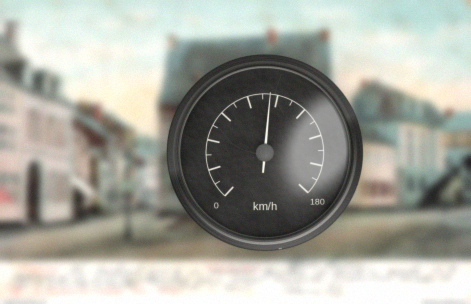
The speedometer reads {"value": 95, "unit": "km/h"}
